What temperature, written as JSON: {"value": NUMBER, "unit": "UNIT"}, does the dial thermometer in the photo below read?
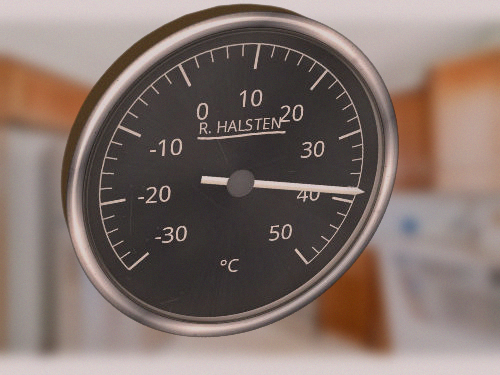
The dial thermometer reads {"value": 38, "unit": "°C"}
